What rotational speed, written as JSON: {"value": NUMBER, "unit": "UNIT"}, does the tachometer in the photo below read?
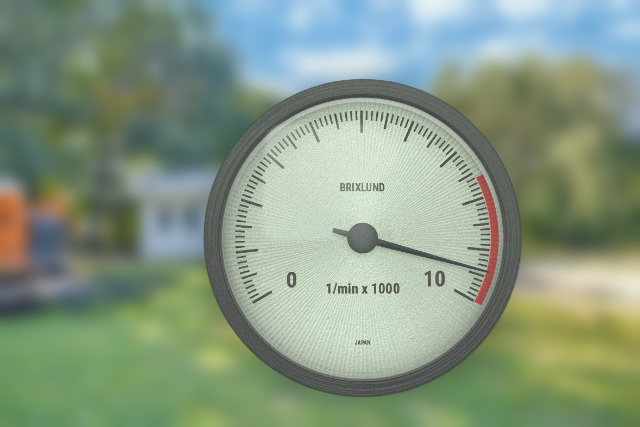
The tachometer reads {"value": 9400, "unit": "rpm"}
